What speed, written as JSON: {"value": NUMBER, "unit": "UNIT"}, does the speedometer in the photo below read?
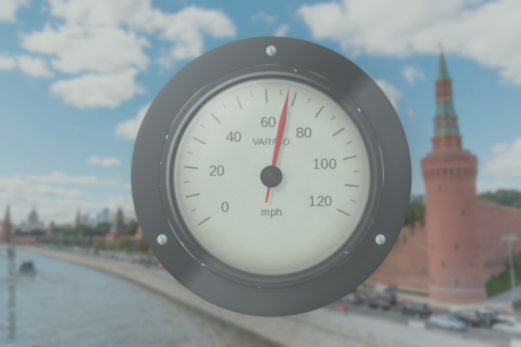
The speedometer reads {"value": 67.5, "unit": "mph"}
